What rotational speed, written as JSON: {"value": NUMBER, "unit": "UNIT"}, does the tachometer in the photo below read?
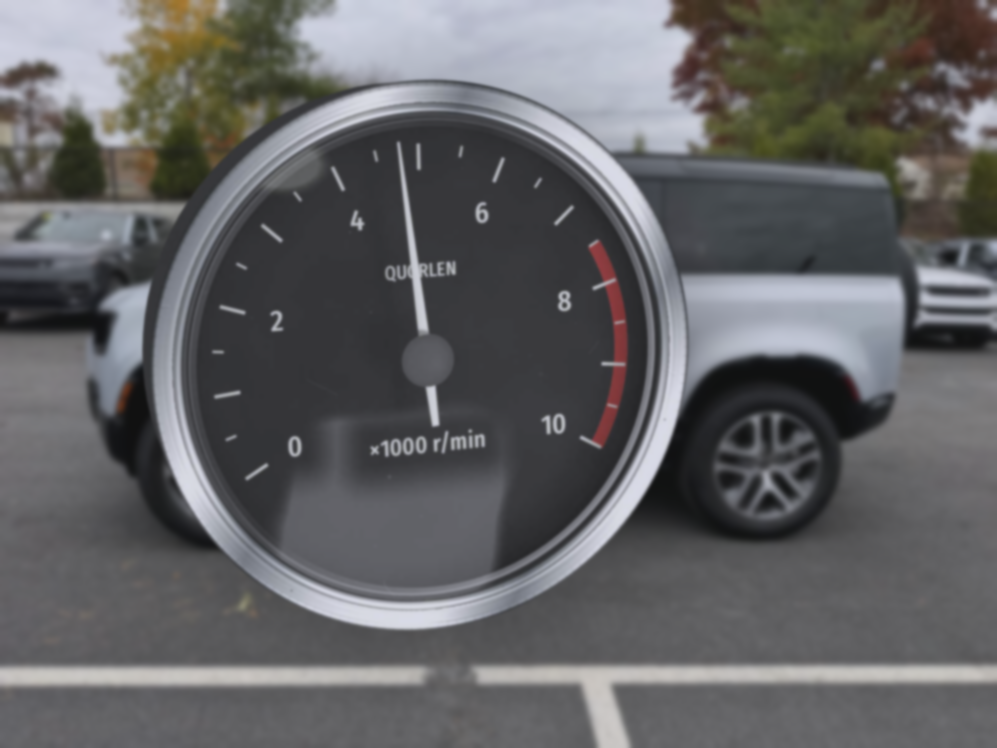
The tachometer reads {"value": 4750, "unit": "rpm"}
